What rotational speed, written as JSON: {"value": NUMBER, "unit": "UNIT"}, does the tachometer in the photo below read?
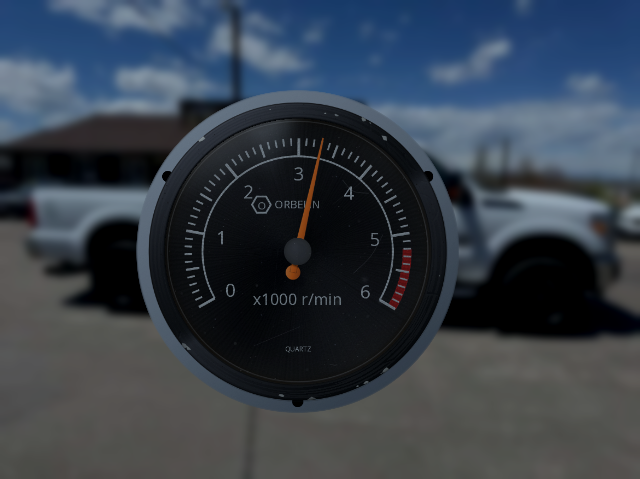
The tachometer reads {"value": 3300, "unit": "rpm"}
